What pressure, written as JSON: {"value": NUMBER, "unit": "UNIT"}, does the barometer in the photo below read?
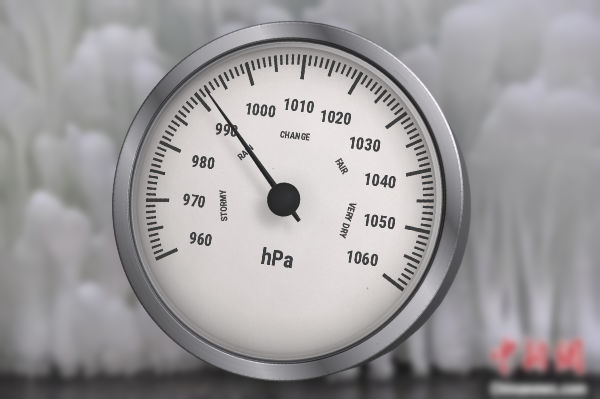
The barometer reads {"value": 992, "unit": "hPa"}
